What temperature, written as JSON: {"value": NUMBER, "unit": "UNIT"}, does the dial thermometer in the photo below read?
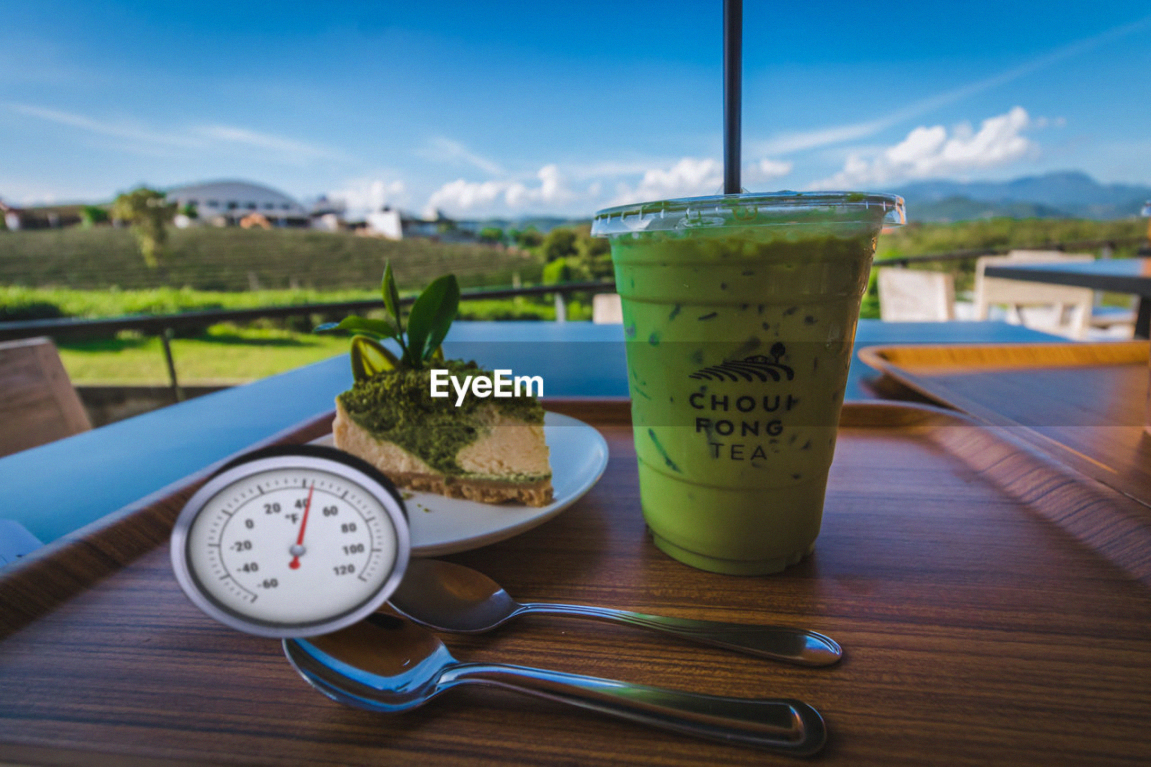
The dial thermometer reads {"value": 44, "unit": "°F"}
